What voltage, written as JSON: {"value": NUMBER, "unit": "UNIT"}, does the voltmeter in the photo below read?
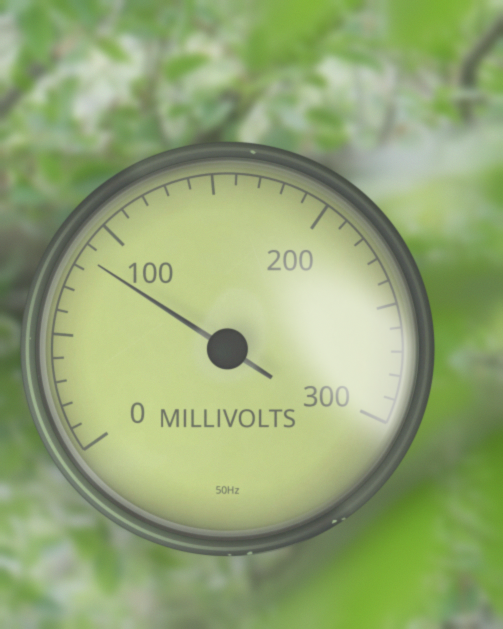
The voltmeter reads {"value": 85, "unit": "mV"}
